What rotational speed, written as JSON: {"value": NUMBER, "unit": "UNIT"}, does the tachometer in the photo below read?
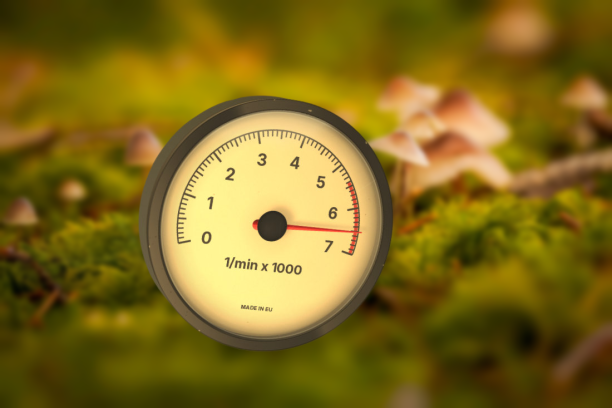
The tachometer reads {"value": 6500, "unit": "rpm"}
